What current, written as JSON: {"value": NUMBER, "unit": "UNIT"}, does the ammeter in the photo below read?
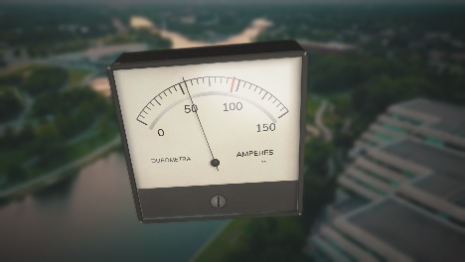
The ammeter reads {"value": 55, "unit": "A"}
